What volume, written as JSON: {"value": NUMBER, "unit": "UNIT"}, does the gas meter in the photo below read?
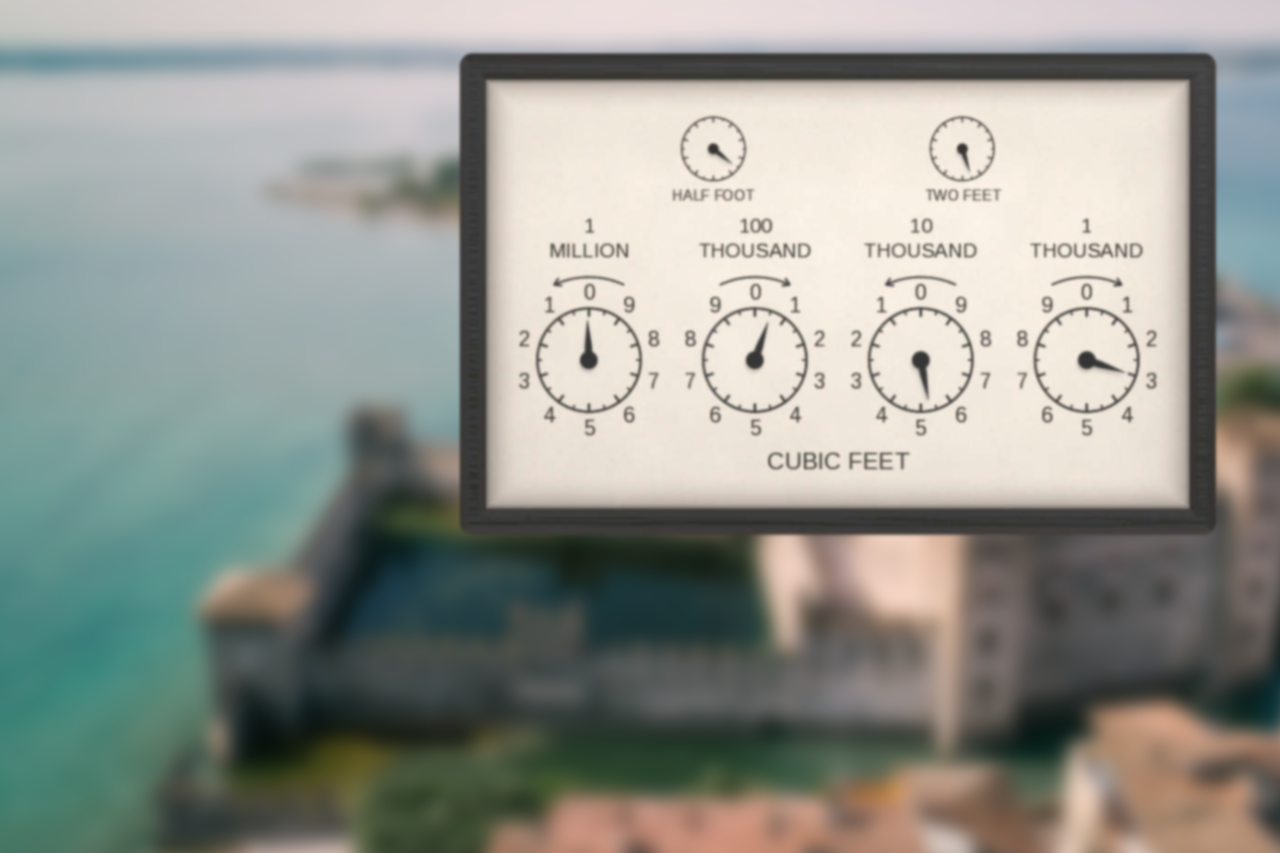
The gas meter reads {"value": 5300, "unit": "ft³"}
